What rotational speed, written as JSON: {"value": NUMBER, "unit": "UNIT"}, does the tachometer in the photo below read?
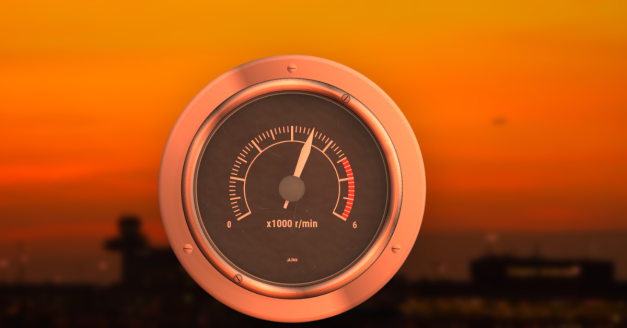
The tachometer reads {"value": 3500, "unit": "rpm"}
